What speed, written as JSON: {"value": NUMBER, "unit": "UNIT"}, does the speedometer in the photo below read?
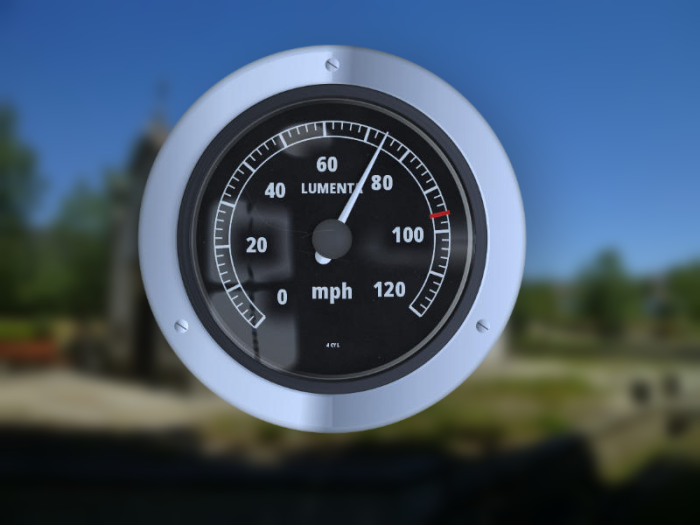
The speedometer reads {"value": 74, "unit": "mph"}
